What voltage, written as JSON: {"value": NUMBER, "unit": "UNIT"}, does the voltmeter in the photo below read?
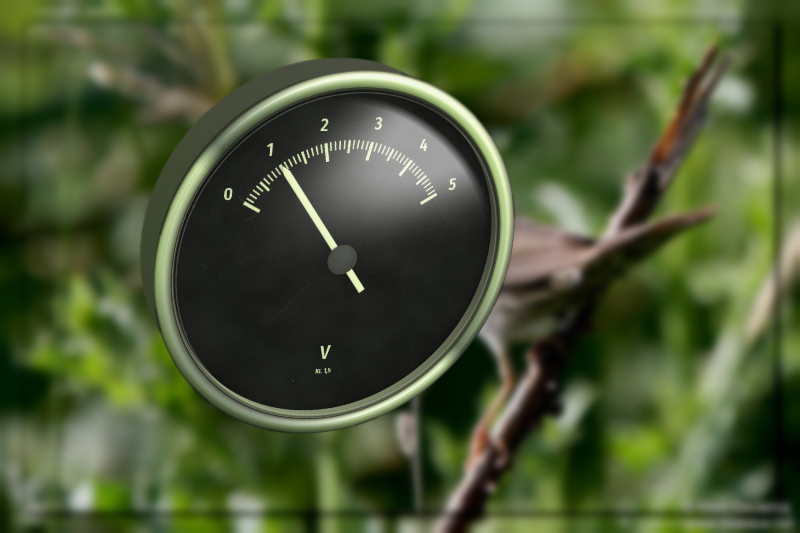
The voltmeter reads {"value": 1, "unit": "V"}
